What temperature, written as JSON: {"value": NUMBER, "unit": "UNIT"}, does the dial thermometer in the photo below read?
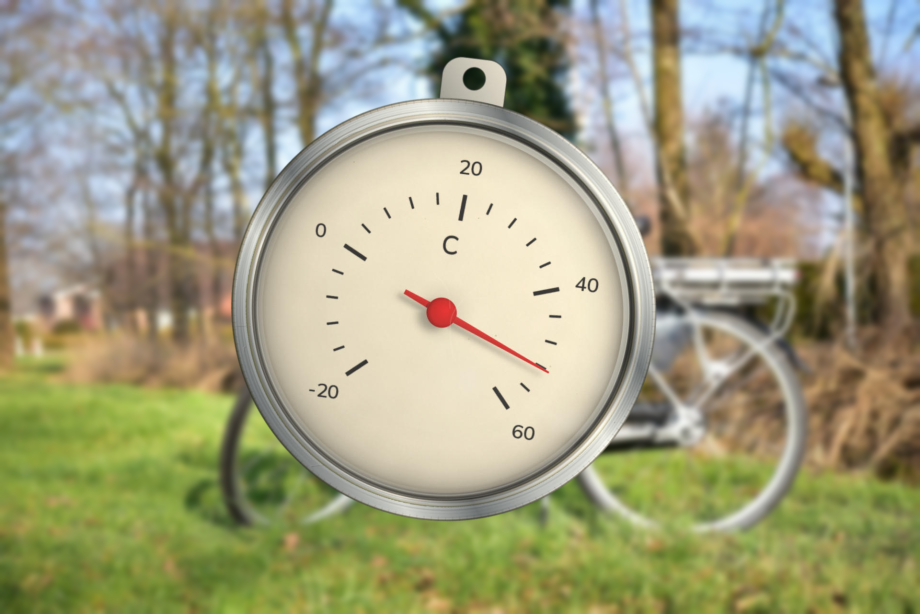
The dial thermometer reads {"value": 52, "unit": "°C"}
